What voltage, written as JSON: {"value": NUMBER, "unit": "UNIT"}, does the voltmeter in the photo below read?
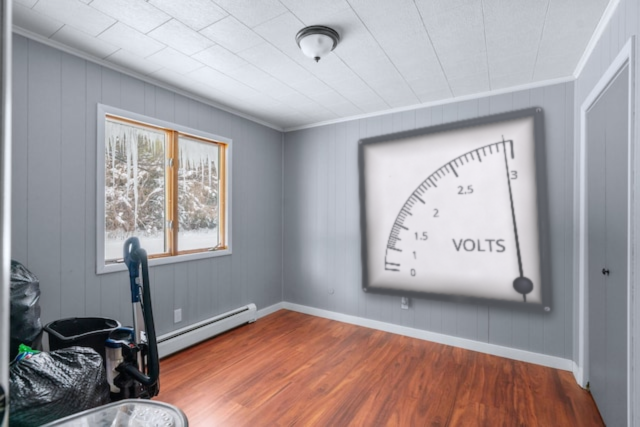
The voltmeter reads {"value": 2.95, "unit": "V"}
